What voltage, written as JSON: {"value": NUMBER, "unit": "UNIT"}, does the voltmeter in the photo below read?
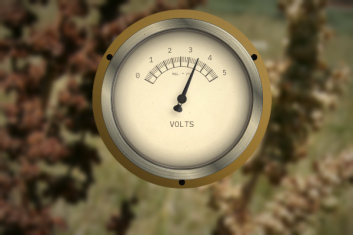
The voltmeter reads {"value": 3.5, "unit": "V"}
